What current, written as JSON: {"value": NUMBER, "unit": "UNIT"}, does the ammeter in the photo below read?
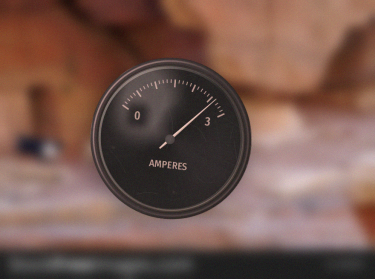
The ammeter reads {"value": 2.6, "unit": "A"}
